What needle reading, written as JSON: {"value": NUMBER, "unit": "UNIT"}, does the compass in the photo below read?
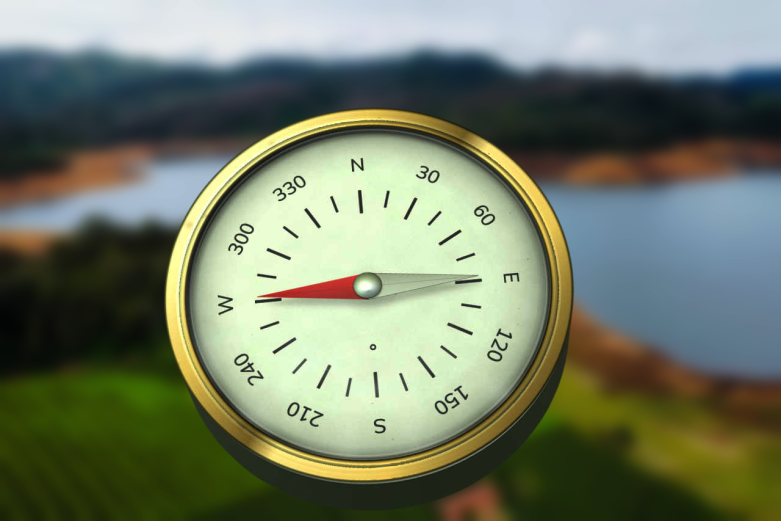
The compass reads {"value": 270, "unit": "°"}
